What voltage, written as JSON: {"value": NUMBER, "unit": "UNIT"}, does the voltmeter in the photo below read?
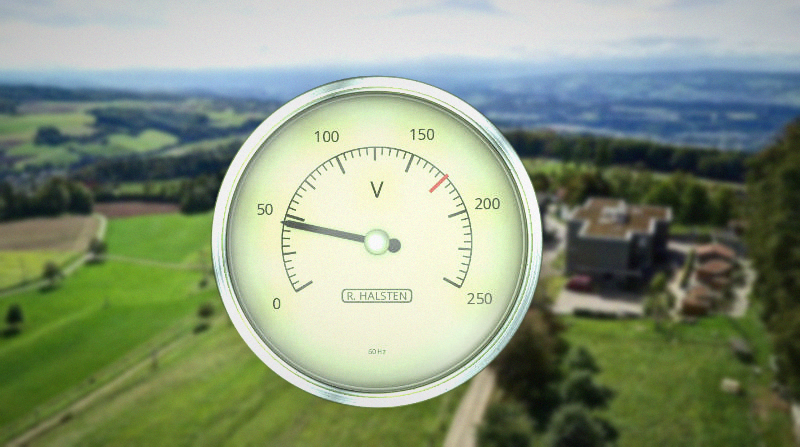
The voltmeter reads {"value": 45, "unit": "V"}
